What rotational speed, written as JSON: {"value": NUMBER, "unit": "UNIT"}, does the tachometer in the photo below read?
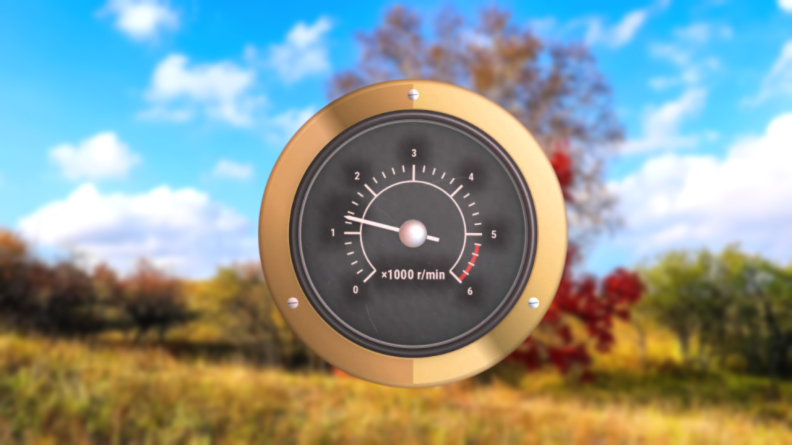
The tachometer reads {"value": 1300, "unit": "rpm"}
